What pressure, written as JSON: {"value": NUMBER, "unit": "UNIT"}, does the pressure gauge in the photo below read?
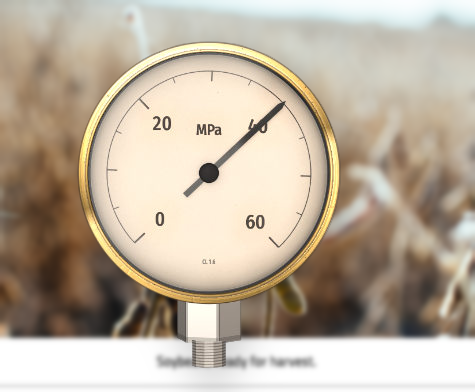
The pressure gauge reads {"value": 40, "unit": "MPa"}
